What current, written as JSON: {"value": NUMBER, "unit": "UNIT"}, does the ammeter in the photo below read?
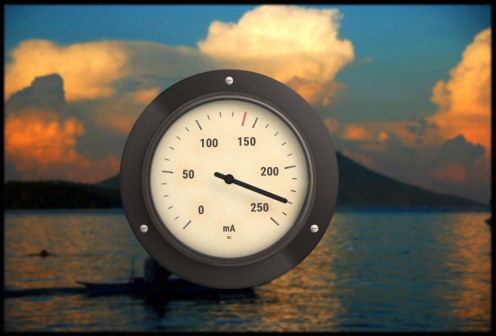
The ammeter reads {"value": 230, "unit": "mA"}
